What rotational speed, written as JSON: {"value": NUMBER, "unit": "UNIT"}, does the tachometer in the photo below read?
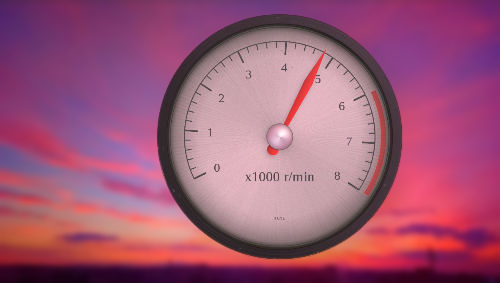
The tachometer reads {"value": 4800, "unit": "rpm"}
